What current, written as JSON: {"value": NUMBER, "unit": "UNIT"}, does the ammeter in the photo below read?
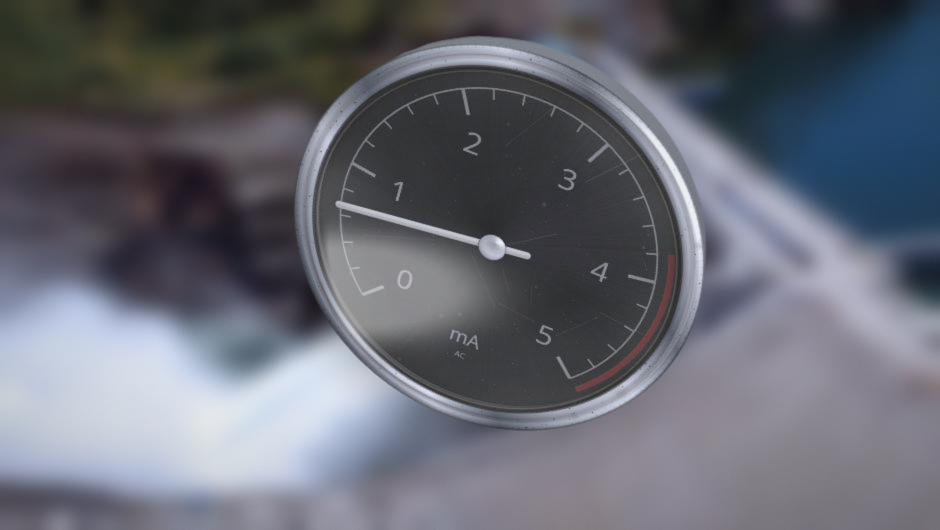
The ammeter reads {"value": 0.7, "unit": "mA"}
